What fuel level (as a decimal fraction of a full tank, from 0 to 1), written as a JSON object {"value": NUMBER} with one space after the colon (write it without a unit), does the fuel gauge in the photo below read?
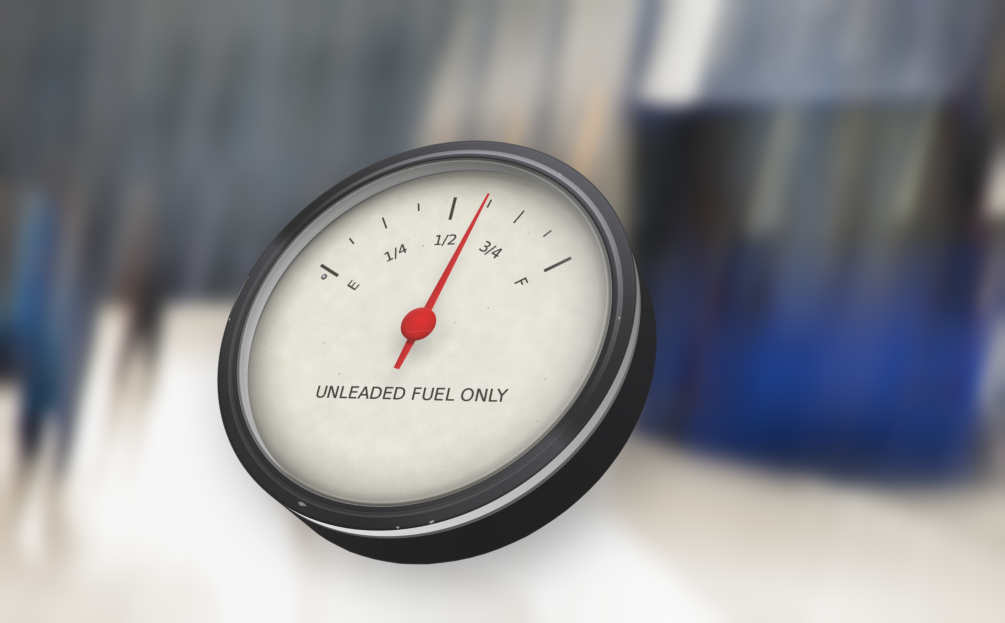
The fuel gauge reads {"value": 0.625}
